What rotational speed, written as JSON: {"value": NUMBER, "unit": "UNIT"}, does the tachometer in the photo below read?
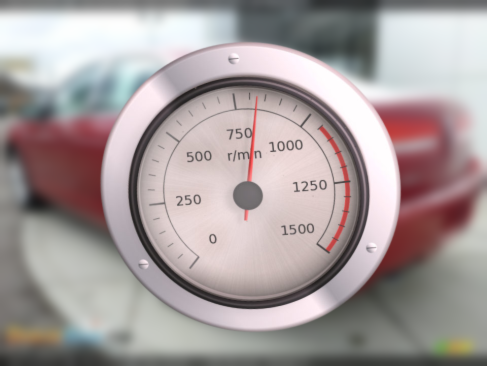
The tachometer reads {"value": 825, "unit": "rpm"}
